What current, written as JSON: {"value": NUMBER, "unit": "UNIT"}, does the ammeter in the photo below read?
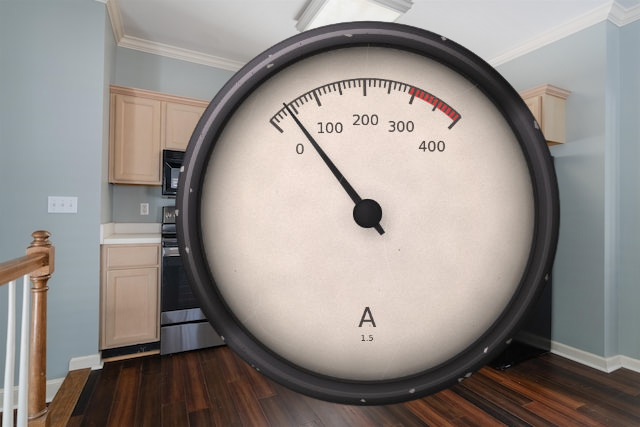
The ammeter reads {"value": 40, "unit": "A"}
